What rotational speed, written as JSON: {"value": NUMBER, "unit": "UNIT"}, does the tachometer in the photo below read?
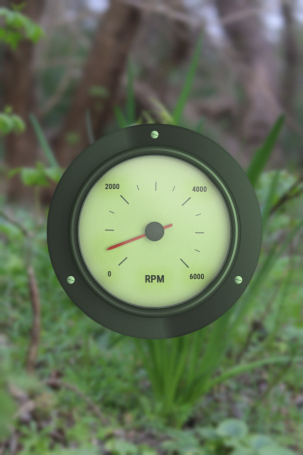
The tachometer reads {"value": 500, "unit": "rpm"}
